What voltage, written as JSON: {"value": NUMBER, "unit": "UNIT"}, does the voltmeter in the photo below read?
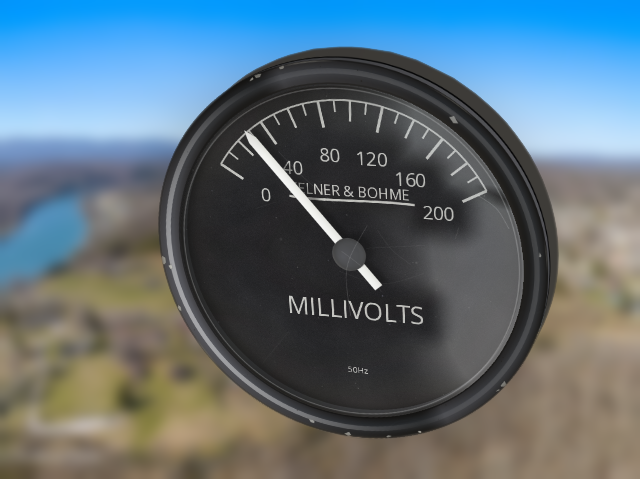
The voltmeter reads {"value": 30, "unit": "mV"}
